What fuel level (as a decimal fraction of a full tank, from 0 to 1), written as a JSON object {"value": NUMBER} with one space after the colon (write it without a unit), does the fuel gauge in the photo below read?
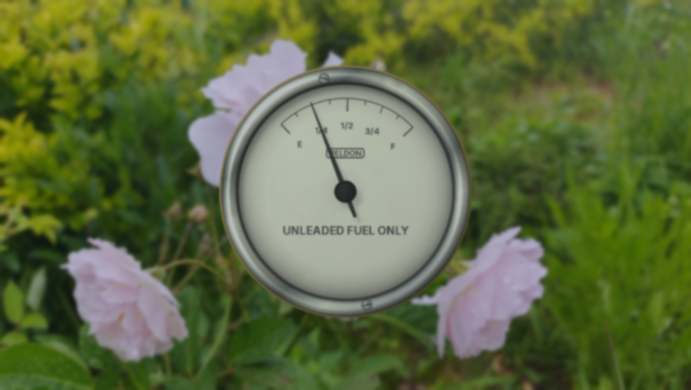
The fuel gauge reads {"value": 0.25}
